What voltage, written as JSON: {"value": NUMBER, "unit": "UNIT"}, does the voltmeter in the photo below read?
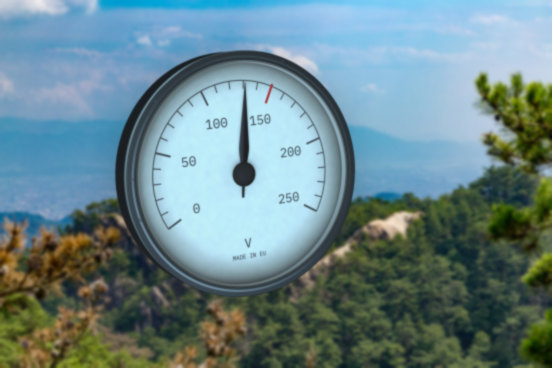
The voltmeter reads {"value": 130, "unit": "V"}
